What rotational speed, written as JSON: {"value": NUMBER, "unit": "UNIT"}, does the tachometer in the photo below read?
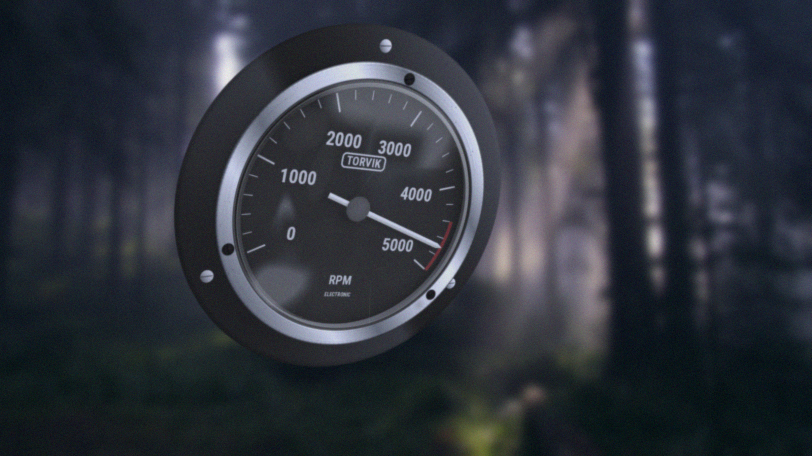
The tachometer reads {"value": 4700, "unit": "rpm"}
